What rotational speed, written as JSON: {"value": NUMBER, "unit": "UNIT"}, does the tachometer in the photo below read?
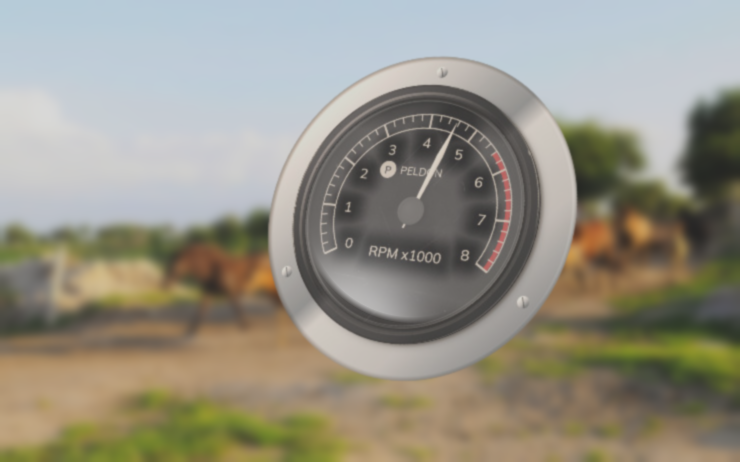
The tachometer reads {"value": 4600, "unit": "rpm"}
